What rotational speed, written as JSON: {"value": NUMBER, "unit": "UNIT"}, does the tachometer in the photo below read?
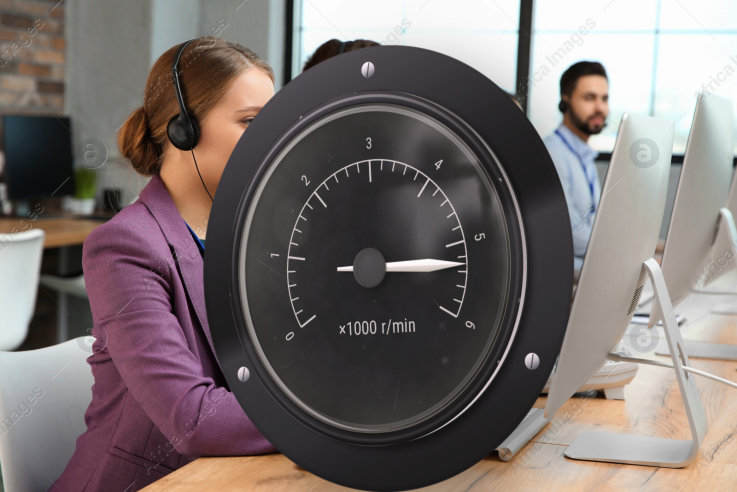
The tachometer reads {"value": 5300, "unit": "rpm"}
